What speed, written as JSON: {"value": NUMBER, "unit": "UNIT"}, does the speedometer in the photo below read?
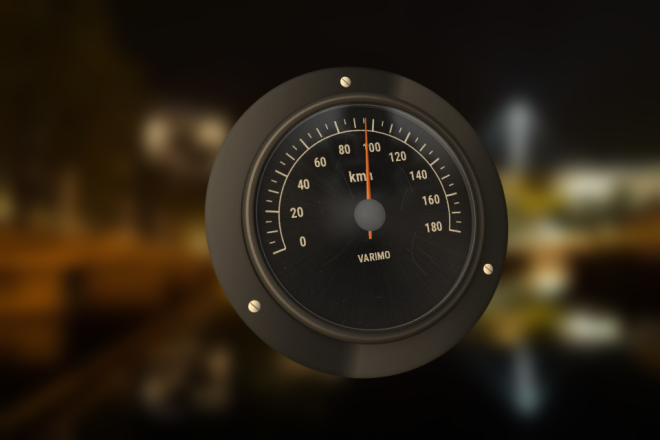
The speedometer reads {"value": 95, "unit": "km/h"}
